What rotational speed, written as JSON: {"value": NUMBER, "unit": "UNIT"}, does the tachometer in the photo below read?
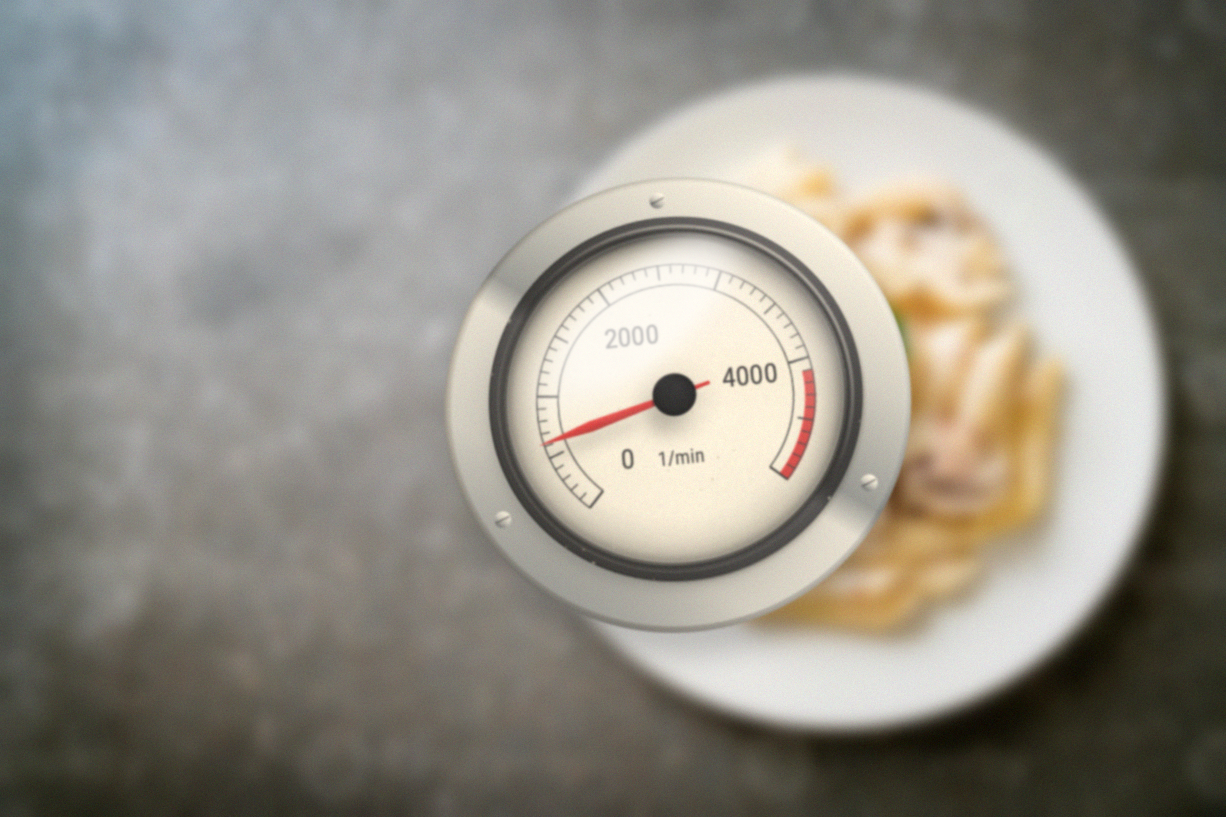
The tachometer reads {"value": 600, "unit": "rpm"}
